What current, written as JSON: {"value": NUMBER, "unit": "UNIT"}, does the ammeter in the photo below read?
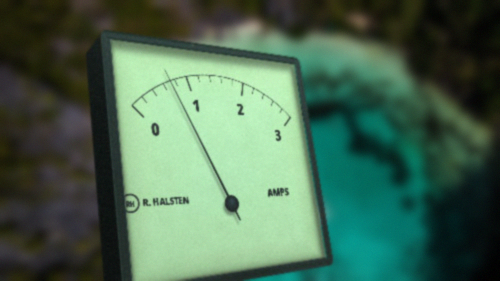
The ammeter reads {"value": 0.7, "unit": "A"}
